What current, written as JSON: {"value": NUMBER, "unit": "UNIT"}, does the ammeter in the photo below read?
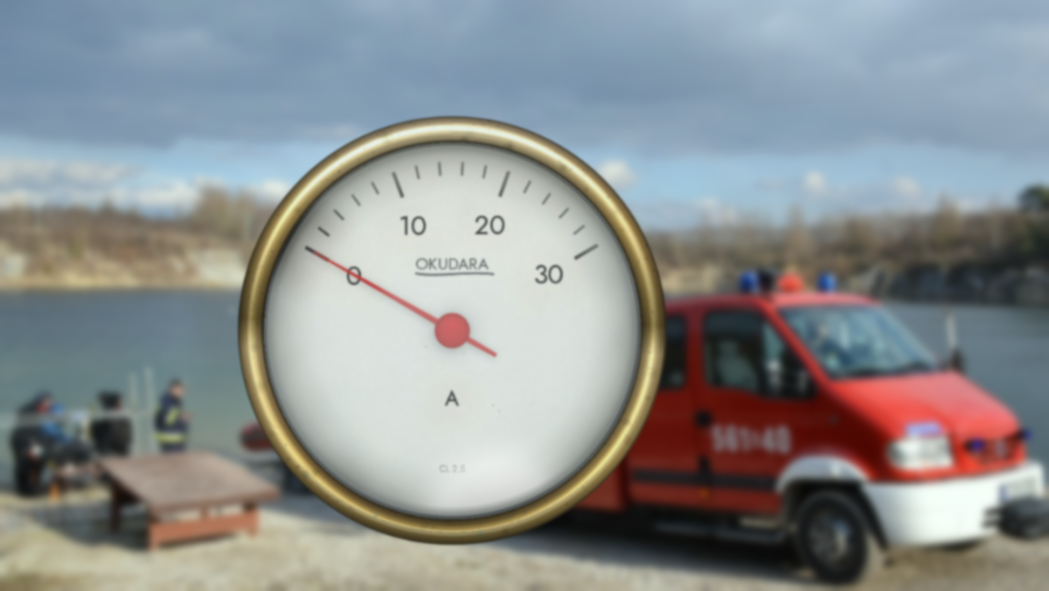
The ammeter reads {"value": 0, "unit": "A"}
